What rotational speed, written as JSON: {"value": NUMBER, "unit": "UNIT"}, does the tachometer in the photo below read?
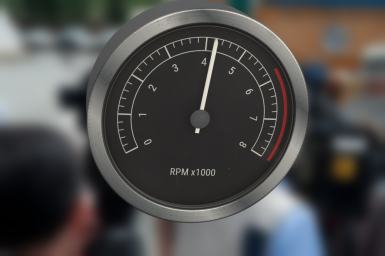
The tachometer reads {"value": 4200, "unit": "rpm"}
